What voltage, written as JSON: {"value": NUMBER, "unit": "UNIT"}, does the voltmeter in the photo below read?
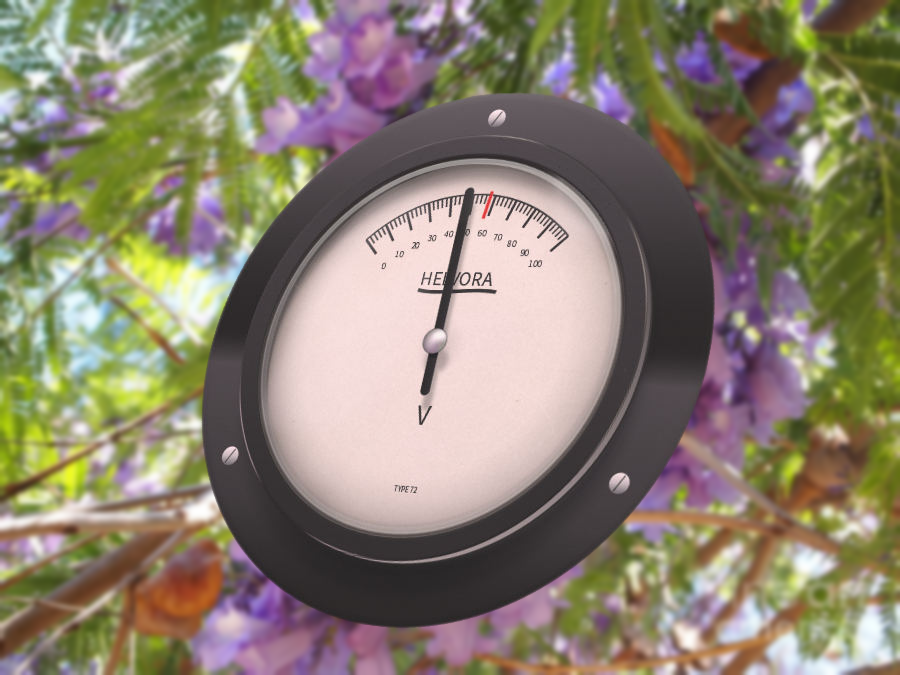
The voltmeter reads {"value": 50, "unit": "V"}
